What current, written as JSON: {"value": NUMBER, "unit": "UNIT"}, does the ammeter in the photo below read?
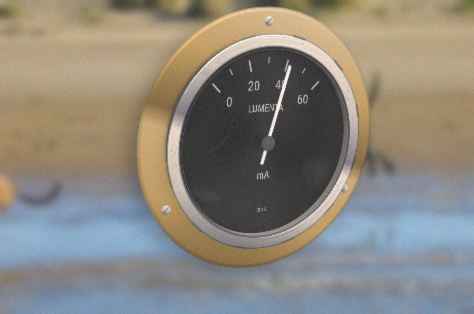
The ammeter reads {"value": 40, "unit": "mA"}
